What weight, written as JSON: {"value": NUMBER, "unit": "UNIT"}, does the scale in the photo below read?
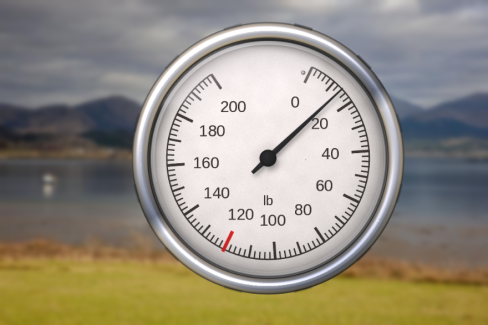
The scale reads {"value": 14, "unit": "lb"}
